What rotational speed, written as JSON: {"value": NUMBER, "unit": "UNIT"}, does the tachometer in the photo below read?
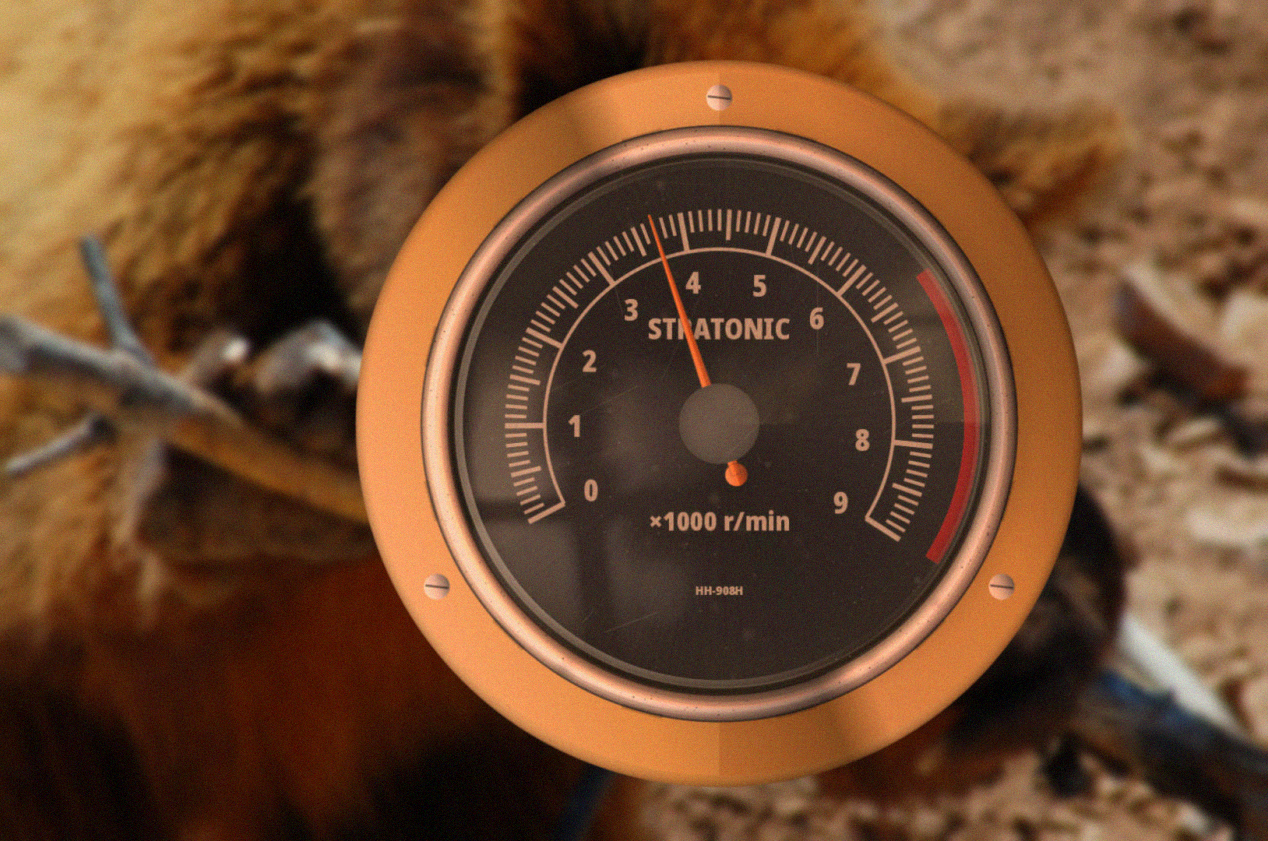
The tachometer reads {"value": 3700, "unit": "rpm"}
